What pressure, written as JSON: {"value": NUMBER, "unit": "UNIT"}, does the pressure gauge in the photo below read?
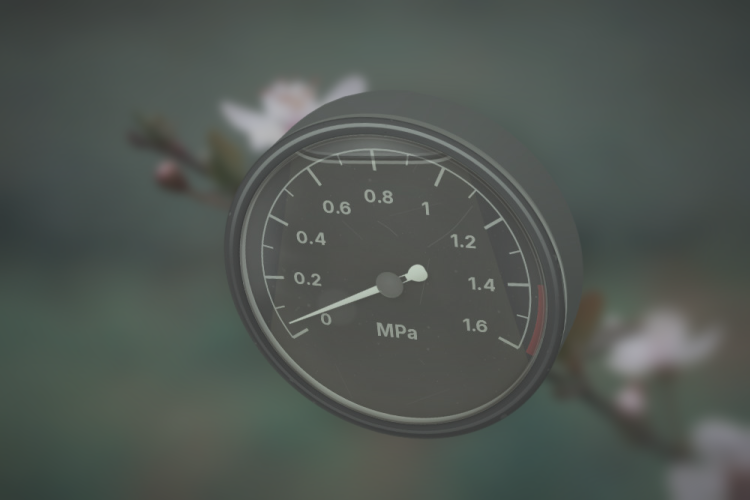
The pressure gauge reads {"value": 0.05, "unit": "MPa"}
